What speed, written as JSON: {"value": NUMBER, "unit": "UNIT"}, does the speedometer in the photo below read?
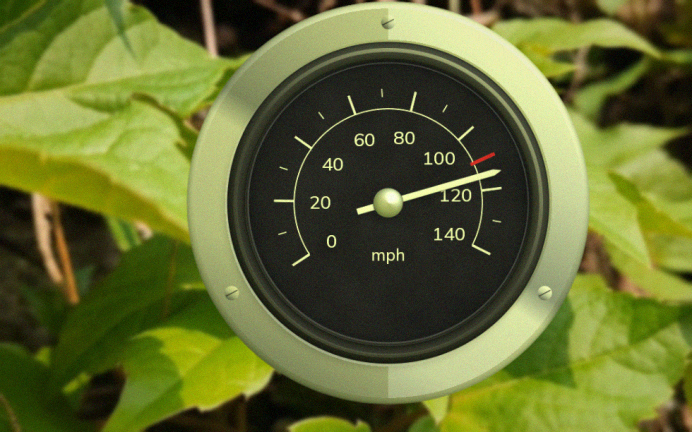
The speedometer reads {"value": 115, "unit": "mph"}
